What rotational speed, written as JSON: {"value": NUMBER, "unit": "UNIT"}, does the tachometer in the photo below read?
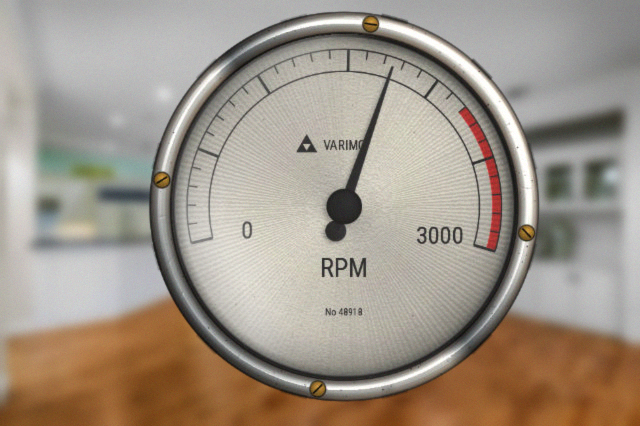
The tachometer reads {"value": 1750, "unit": "rpm"}
